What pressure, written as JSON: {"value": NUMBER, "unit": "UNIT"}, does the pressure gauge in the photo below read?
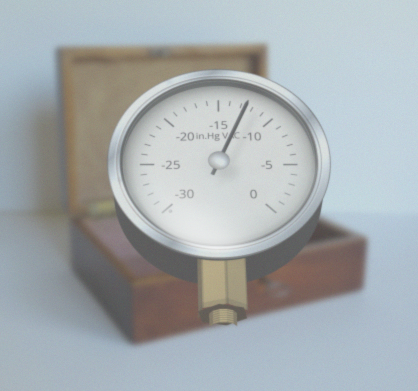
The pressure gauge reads {"value": -12.5, "unit": "inHg"}
